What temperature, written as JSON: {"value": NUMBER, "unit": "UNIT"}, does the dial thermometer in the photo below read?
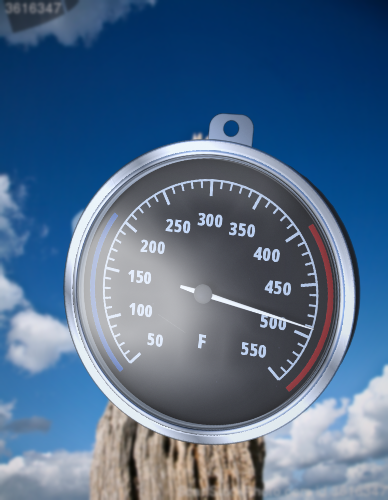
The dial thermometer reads {"value": 490, "unit": "°F"}
